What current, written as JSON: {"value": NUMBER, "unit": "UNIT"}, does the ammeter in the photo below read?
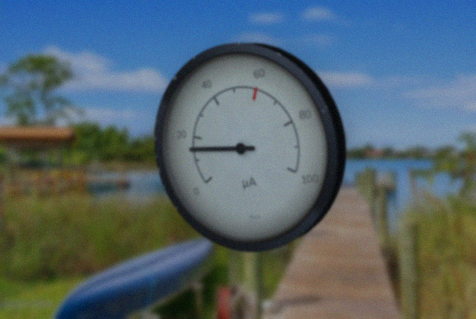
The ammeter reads {"value": 15, "unit": "µA"}
